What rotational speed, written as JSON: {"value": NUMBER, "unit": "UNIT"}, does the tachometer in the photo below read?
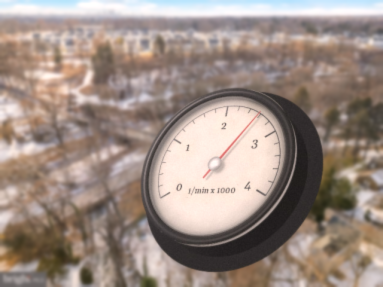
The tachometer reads {"value": 2600, "unit": "rpm"}
